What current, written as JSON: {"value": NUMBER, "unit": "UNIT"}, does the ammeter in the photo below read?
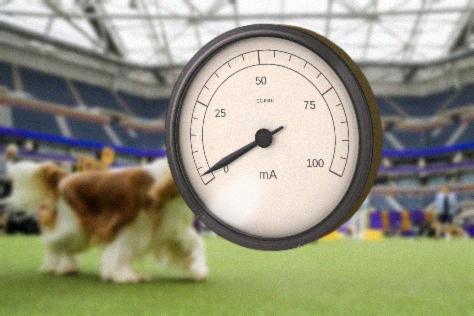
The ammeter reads {"value": 2.5, "unit": "mA"}
